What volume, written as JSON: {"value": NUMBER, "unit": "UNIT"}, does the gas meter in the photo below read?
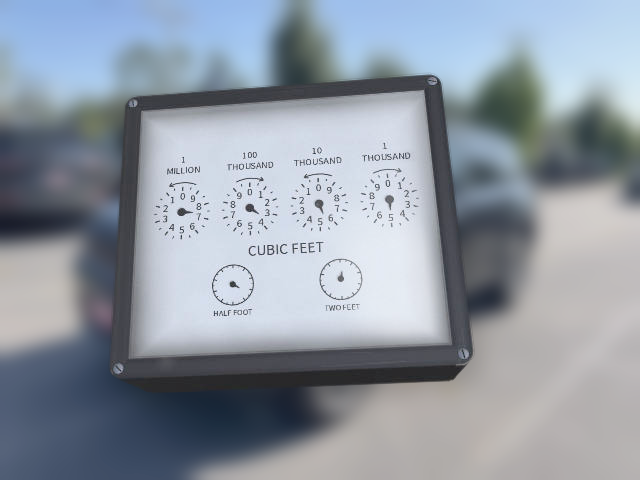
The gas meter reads {"value": 735500, "unit": "ft³"}
